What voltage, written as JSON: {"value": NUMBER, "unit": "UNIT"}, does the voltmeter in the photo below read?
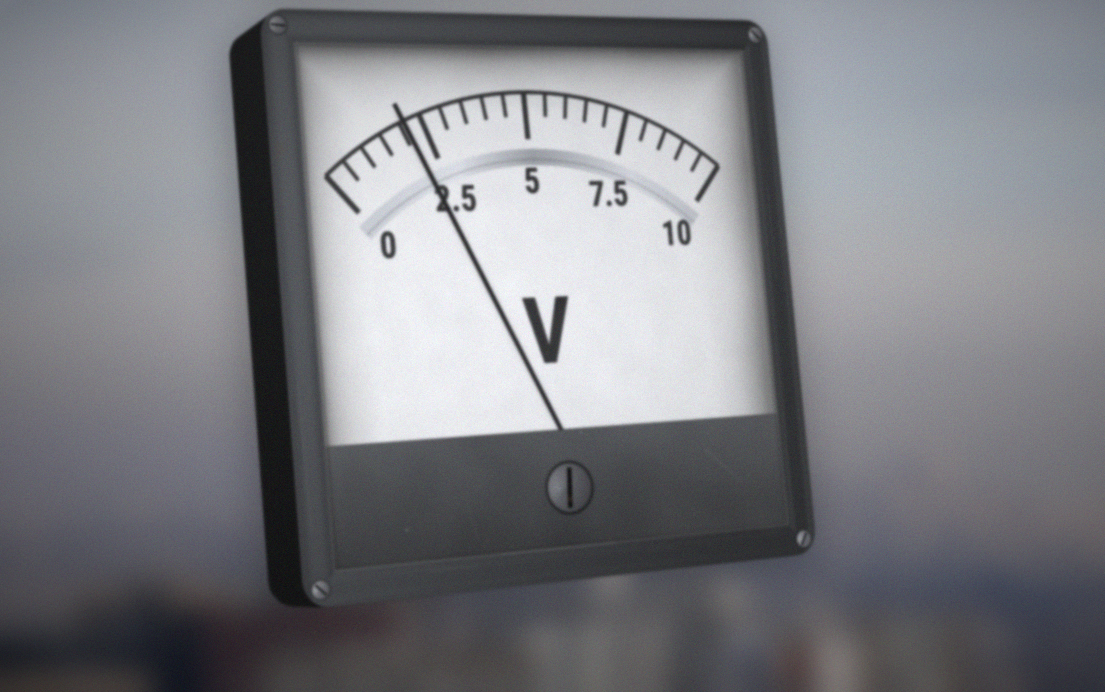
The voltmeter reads {"value": 2, "unit": "V"}
